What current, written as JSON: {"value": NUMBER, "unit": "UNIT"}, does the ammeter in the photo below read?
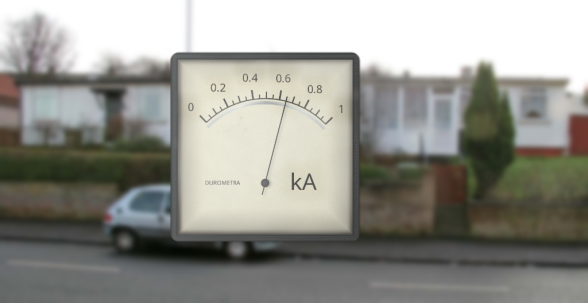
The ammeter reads {"value": 0.65, "unit": "kA"}
